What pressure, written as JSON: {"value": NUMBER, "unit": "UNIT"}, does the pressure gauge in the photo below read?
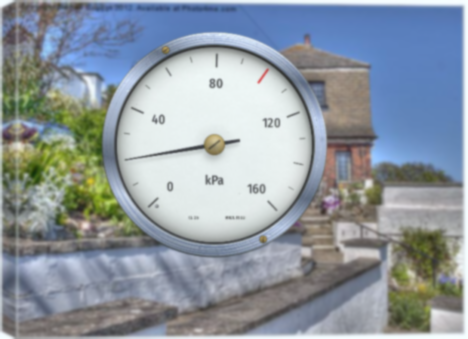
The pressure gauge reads {"value": 20, "unit": "kPa"}
